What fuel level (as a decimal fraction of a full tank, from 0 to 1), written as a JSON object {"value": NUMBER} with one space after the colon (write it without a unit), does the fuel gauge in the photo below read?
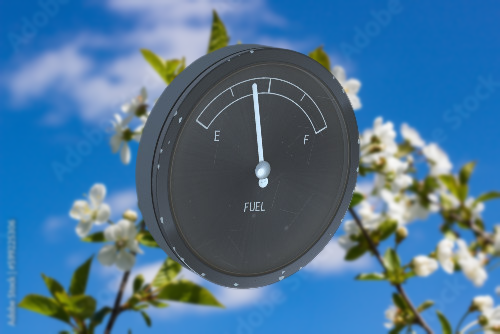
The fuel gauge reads {"value": 0.375}
